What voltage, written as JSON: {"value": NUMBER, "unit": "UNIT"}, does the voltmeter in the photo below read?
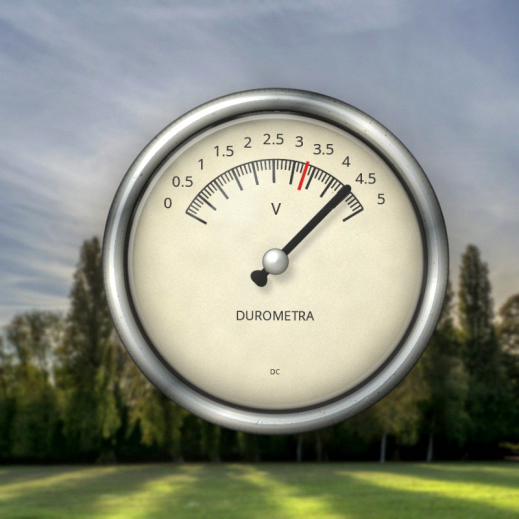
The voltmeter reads {"value": 4.4, "unit": "V"}
